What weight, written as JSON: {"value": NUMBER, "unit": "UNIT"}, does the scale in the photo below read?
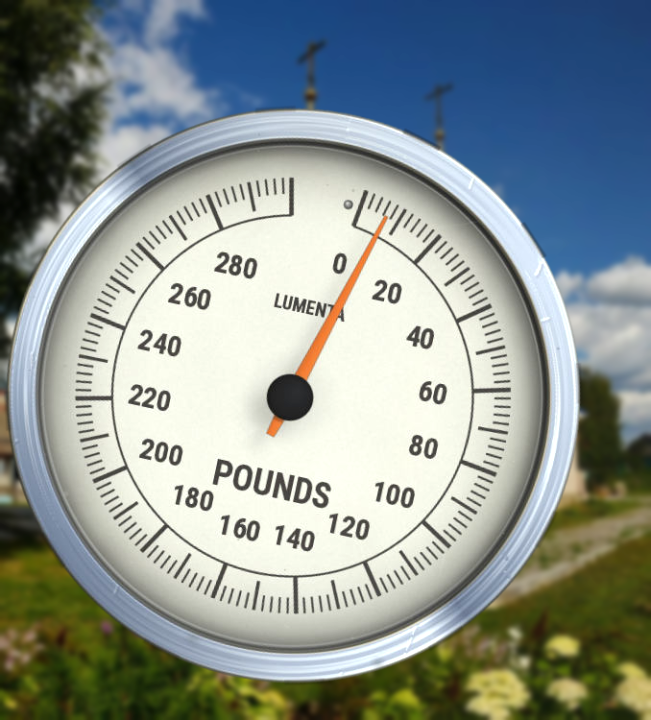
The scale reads {"value": 7, "unit": "lb"}
